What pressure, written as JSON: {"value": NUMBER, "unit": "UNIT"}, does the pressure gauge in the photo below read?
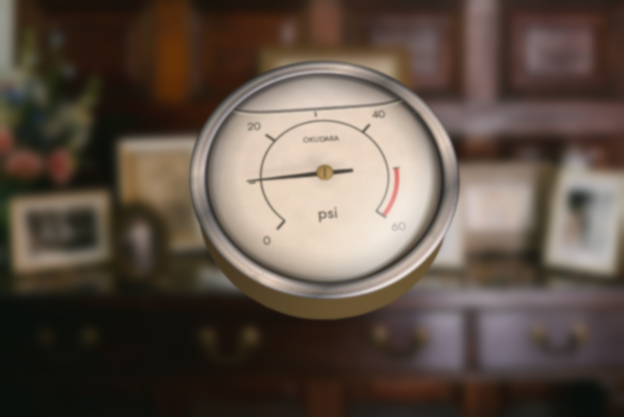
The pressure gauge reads {"value": 10, "unit": "psi"}
